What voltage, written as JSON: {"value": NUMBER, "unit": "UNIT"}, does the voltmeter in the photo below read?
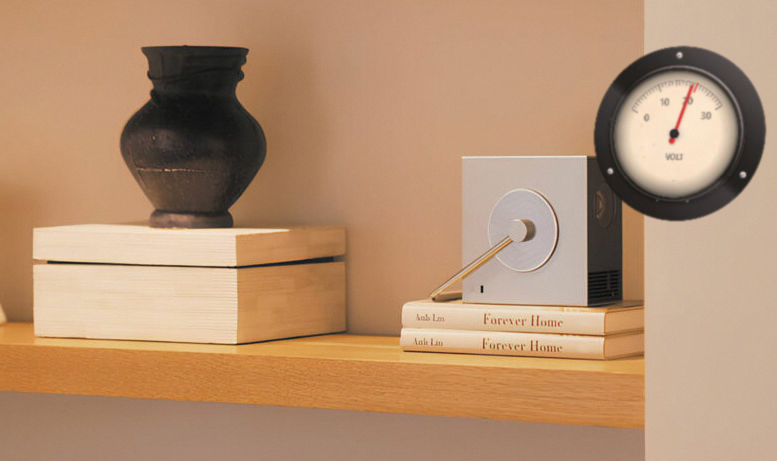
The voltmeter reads {"value": 20, "unit": "V"}
